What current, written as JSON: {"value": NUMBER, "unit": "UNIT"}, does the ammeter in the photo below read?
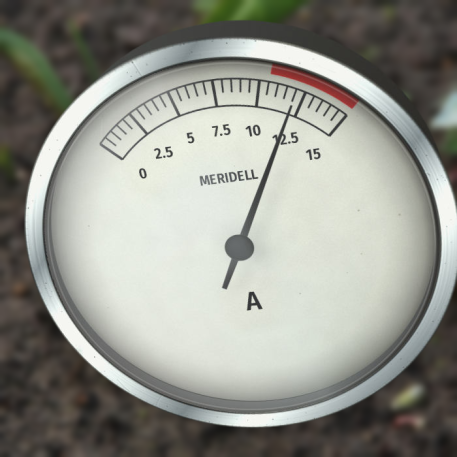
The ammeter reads {"value": 12, "unit": "A"}
